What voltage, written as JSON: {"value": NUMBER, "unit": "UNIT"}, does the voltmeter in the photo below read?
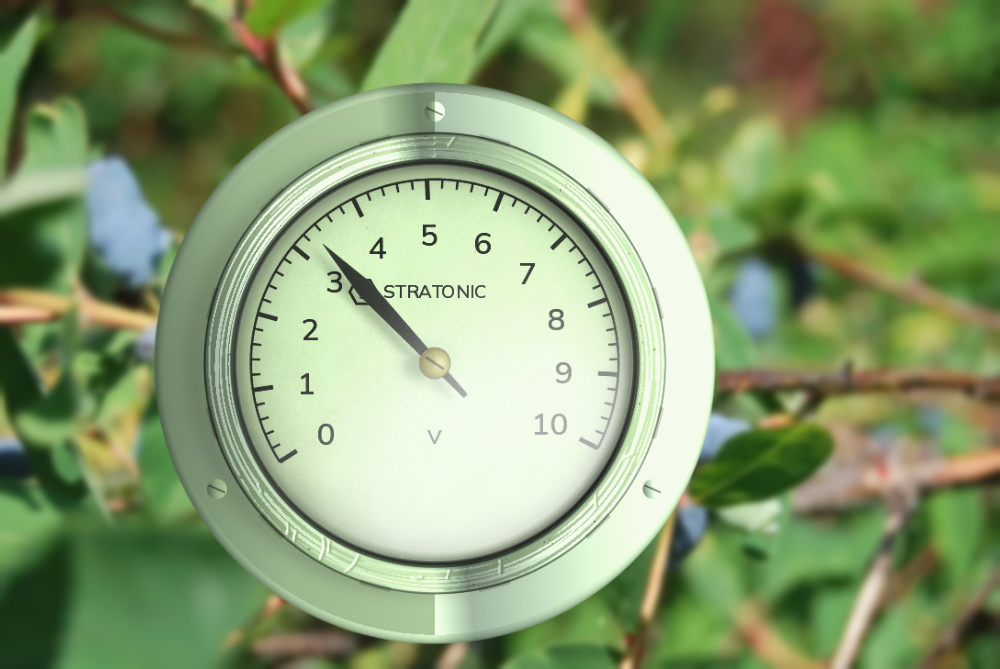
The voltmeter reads {"value": 3.3, "unit": "V"}
